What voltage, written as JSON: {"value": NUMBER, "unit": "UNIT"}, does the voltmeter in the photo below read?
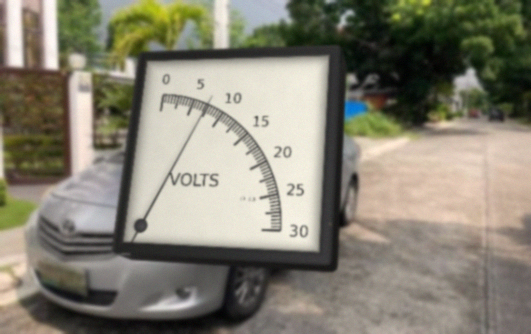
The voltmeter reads {"value": 7.5, "unit": "V"}
